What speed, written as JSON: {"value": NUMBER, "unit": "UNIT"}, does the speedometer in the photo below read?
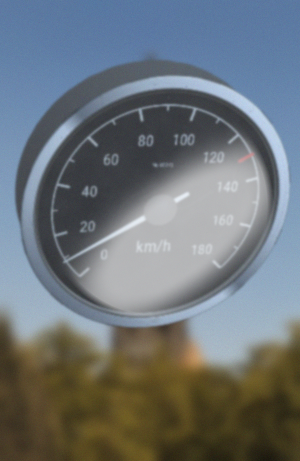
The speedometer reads {"value": 10, "unit": "km/h"}
